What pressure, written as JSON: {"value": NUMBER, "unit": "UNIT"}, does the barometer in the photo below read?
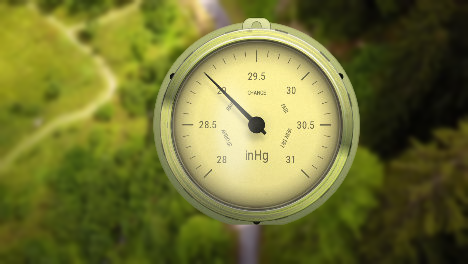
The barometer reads {"value": 29, "unit": "inHg"}
